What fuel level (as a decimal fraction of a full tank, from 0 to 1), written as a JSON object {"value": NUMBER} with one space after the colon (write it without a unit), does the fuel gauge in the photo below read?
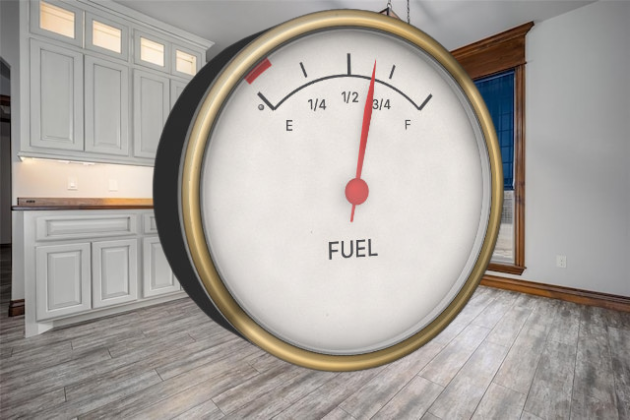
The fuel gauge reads {"value": 0.625}
